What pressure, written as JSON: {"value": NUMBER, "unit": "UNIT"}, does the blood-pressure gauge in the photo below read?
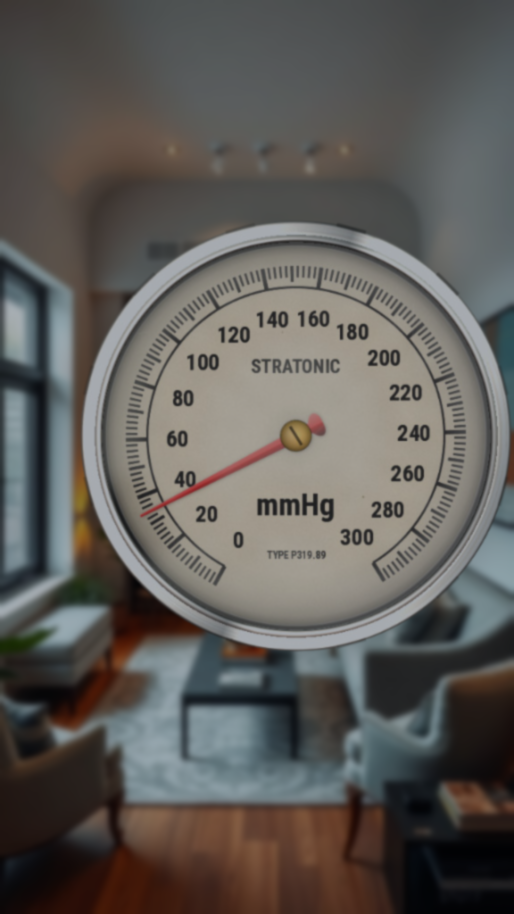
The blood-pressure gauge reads {"value": 34, "unit": "mmHg"}
